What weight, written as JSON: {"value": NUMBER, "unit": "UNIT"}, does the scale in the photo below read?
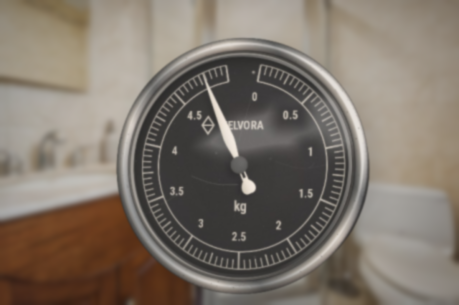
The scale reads {"value": 4.8, "unit": "kg"}
